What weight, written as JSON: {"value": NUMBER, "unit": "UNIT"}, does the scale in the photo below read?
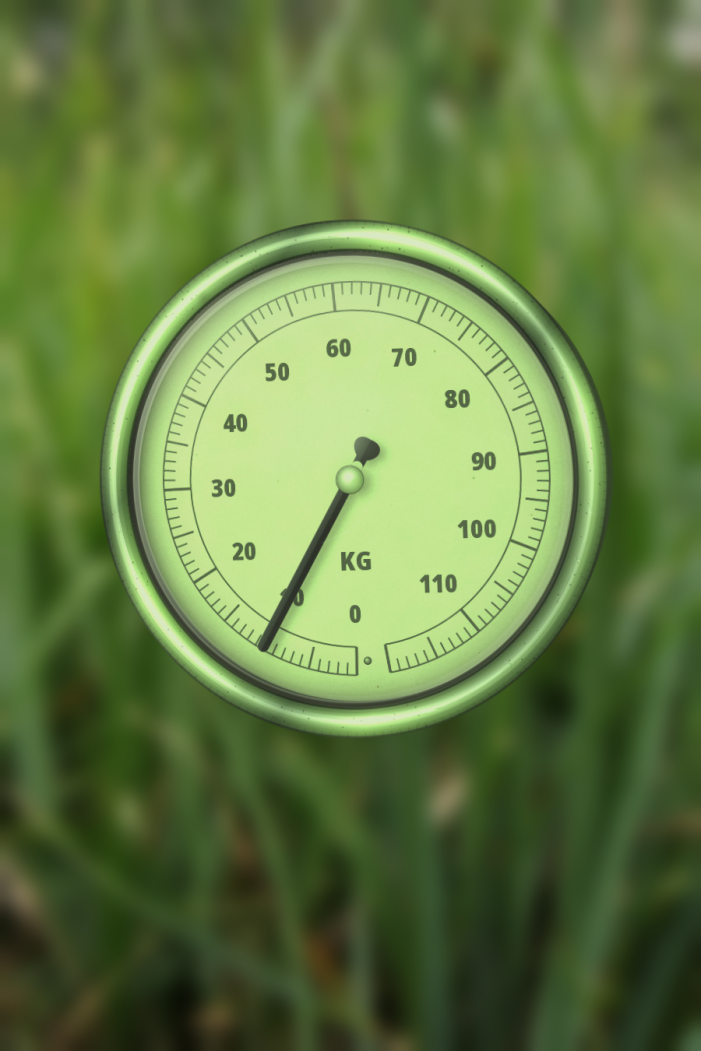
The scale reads {"value": 10, "unit": "kg"}
